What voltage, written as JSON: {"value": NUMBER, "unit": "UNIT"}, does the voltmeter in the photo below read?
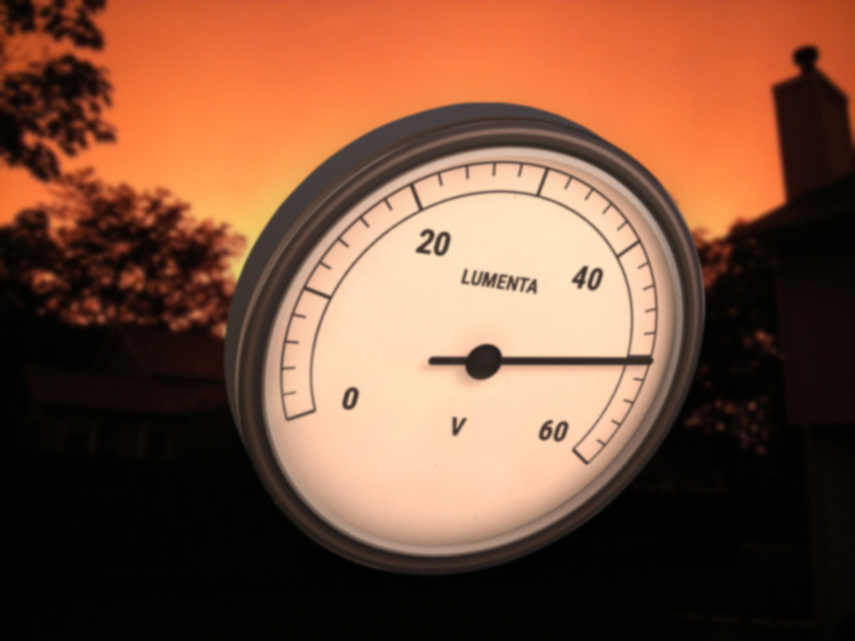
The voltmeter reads {"value": 50, "unit": "V"}
